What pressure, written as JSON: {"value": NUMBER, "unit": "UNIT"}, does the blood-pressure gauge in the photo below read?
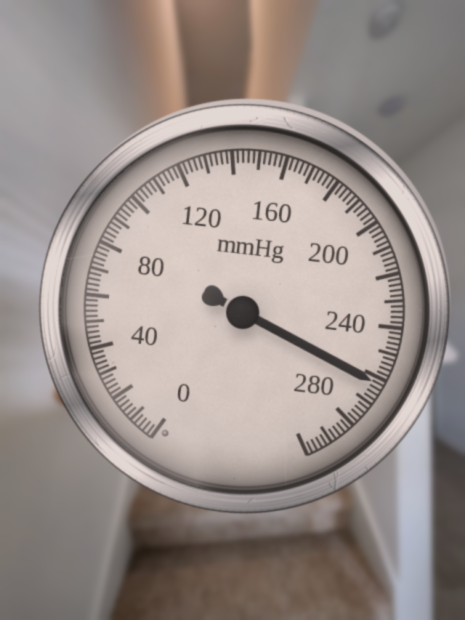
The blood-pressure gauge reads {"value": 262, "unit": "mmHg"}
